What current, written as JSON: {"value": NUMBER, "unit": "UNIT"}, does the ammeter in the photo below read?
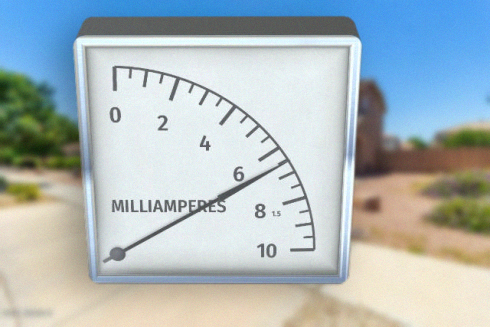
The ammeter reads {"value": 6.5, "unit": "mA"}
